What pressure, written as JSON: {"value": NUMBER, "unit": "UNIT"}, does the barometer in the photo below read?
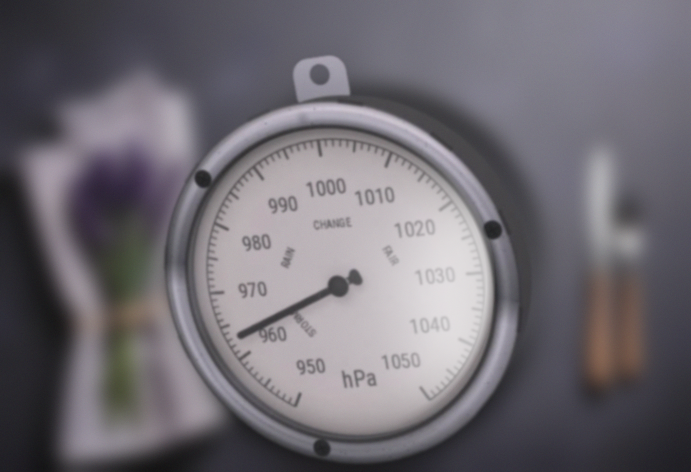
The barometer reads {"value": 963, "unit": "hPa"}
